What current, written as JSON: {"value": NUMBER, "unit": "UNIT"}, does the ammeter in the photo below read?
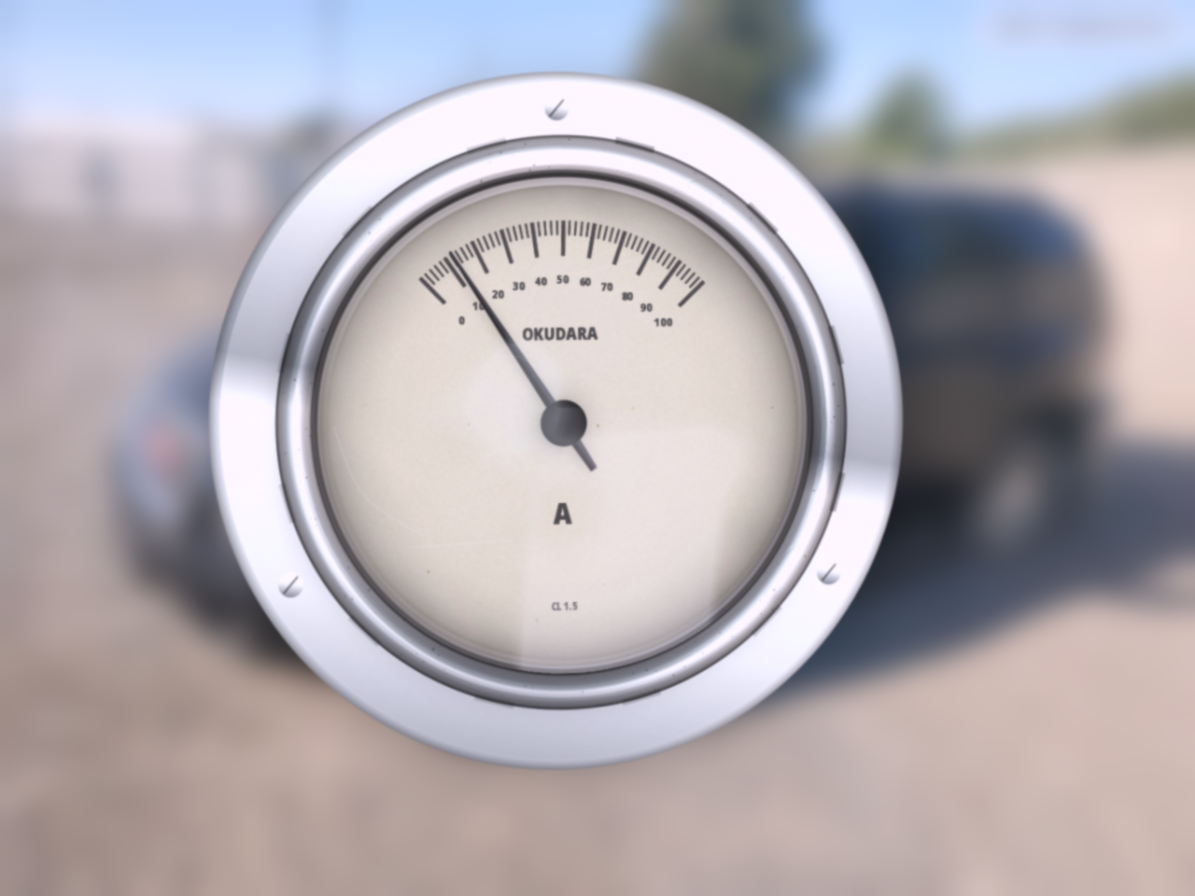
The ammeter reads {"value": 12, "unit": "A"}
